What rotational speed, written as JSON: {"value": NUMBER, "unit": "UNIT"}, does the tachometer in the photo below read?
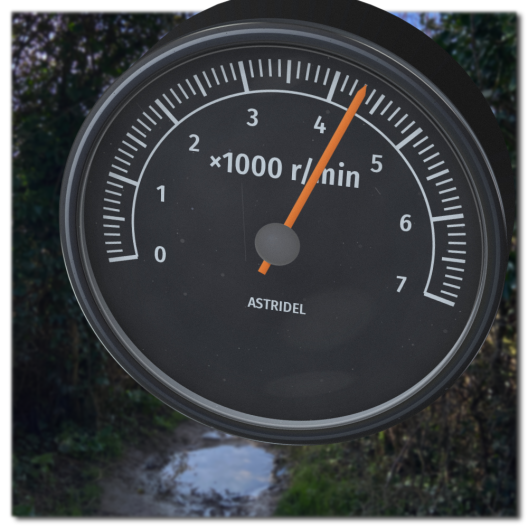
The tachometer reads {"value": 4300, "unit": "rpm"}
